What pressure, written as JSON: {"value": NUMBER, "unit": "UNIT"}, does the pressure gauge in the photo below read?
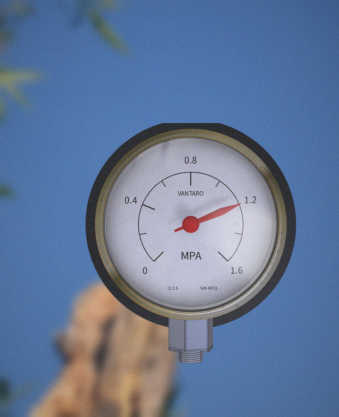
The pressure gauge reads {"value": 1.2, "unit": "MPa"}
